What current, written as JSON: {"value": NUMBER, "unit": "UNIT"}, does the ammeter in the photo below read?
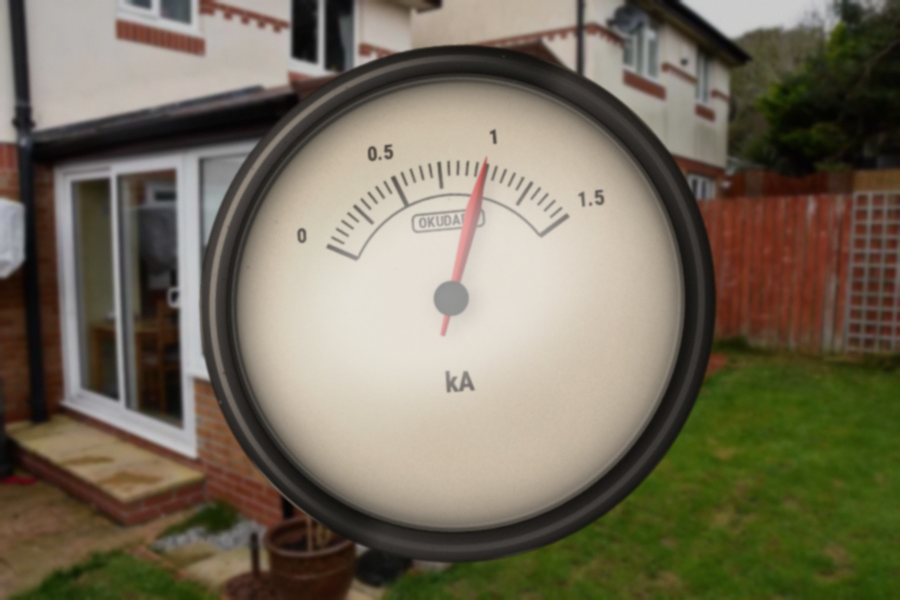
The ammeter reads {"value": 1, "unit": "kA"}
